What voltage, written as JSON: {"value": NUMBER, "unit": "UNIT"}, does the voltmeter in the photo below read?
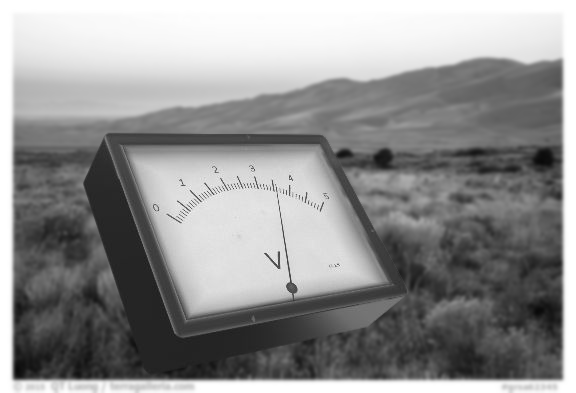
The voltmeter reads {"value": 3.5, "unit": "V"}
